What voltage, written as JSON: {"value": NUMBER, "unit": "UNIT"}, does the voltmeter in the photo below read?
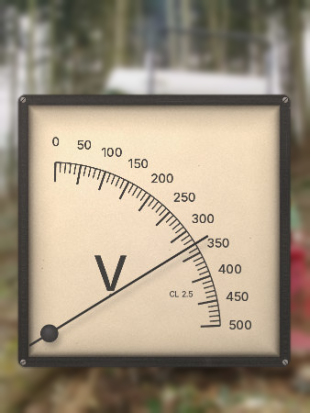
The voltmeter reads {"value": 330, "unit": "V"}
